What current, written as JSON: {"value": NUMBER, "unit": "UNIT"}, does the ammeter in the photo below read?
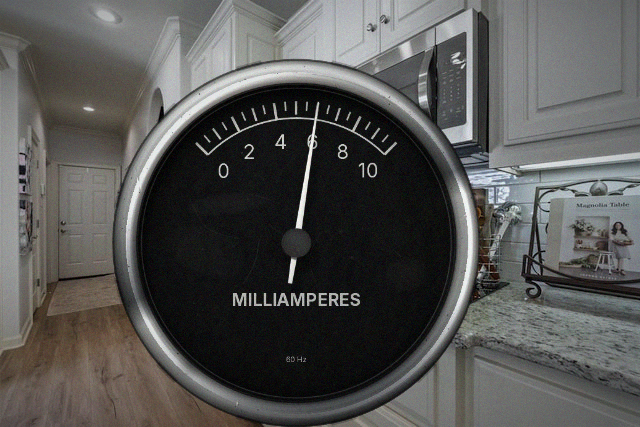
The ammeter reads {"value": 6, "unit": "mA"}
